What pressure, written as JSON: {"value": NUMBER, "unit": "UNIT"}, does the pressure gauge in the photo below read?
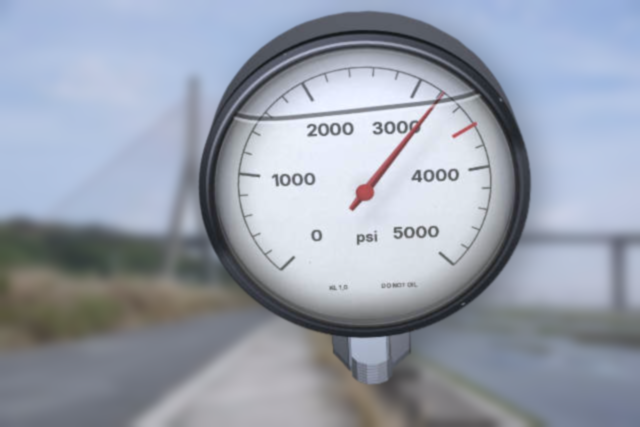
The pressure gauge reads {"value": 3200, "unit": "psi"}
